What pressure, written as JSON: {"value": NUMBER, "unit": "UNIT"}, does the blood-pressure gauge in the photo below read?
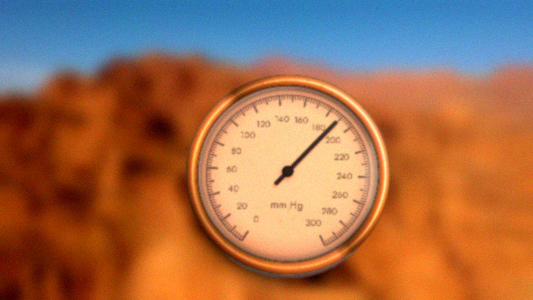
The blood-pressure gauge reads {"value": 190, "unit": "mmHg"}
